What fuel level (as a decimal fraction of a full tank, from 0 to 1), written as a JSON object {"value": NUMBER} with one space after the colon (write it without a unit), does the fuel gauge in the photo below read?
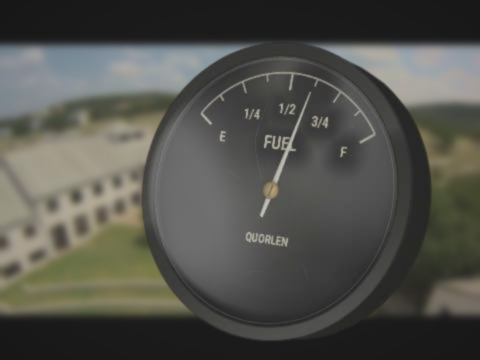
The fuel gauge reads {"value": 0.625}
